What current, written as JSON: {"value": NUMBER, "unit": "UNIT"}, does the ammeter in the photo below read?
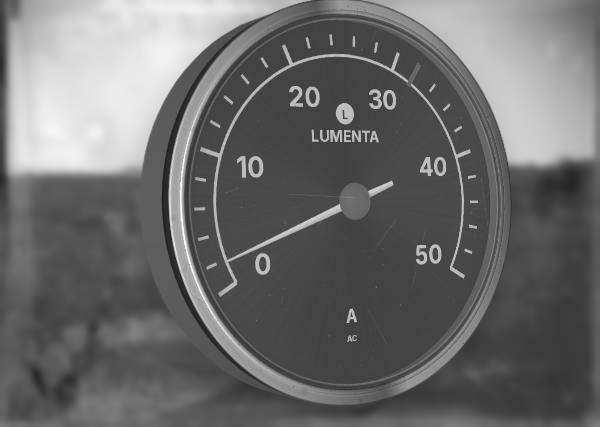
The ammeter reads {"value": 2, "unit": "A"}
